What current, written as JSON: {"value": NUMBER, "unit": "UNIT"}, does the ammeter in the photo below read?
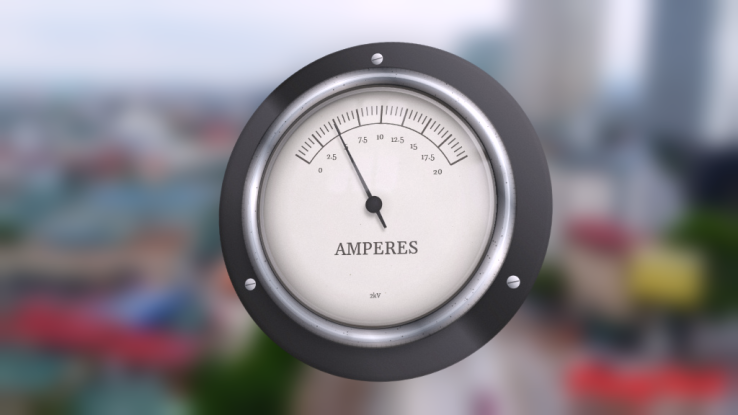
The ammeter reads {"value": 5, "unit": "A"}
